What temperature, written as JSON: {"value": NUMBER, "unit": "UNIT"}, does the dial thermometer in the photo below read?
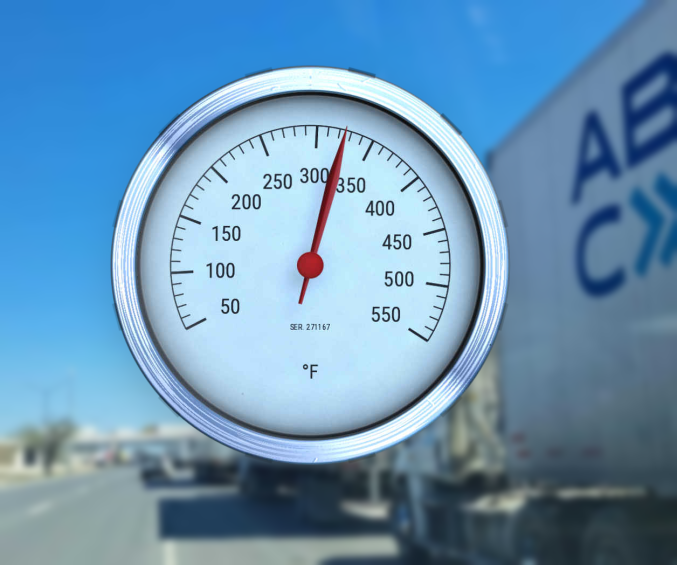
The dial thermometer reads {"value": 325, "unit": "°F"}
